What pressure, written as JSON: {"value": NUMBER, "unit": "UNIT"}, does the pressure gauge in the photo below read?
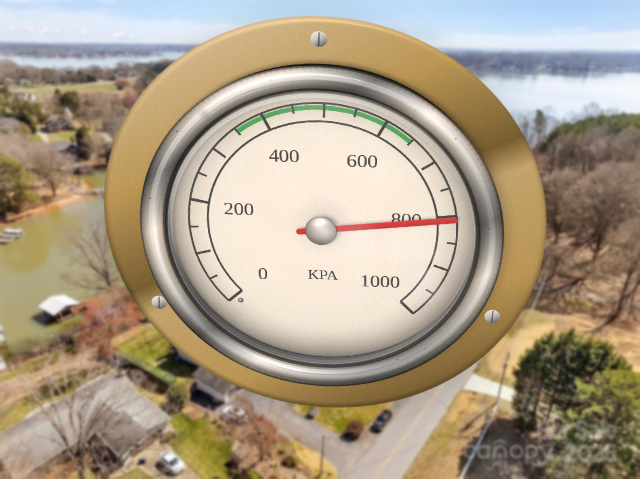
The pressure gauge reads {"value": 800, "unit": "kPa"}
